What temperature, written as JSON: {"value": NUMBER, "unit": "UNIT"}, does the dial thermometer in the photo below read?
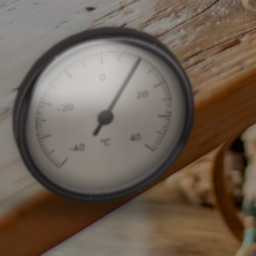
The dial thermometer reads {"value": 10, "unit": "°C"}
